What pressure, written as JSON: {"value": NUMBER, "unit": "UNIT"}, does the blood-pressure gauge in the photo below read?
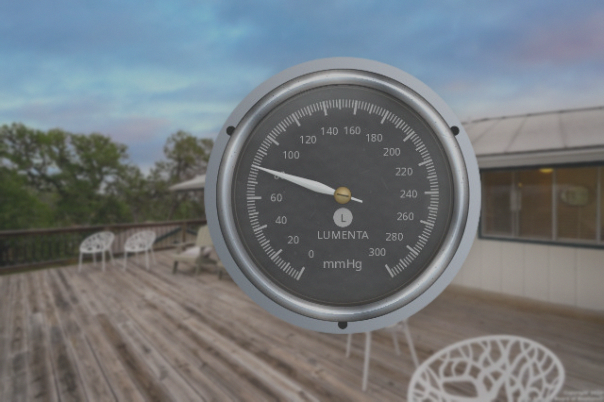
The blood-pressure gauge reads {"value": 80, "unit": "mmHg"}
